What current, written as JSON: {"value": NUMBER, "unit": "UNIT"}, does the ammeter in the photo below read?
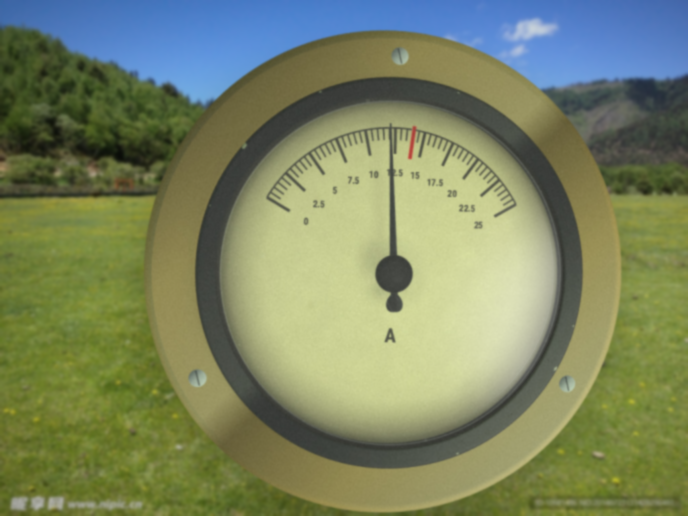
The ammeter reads {"value": 12, "unit": "A"}
